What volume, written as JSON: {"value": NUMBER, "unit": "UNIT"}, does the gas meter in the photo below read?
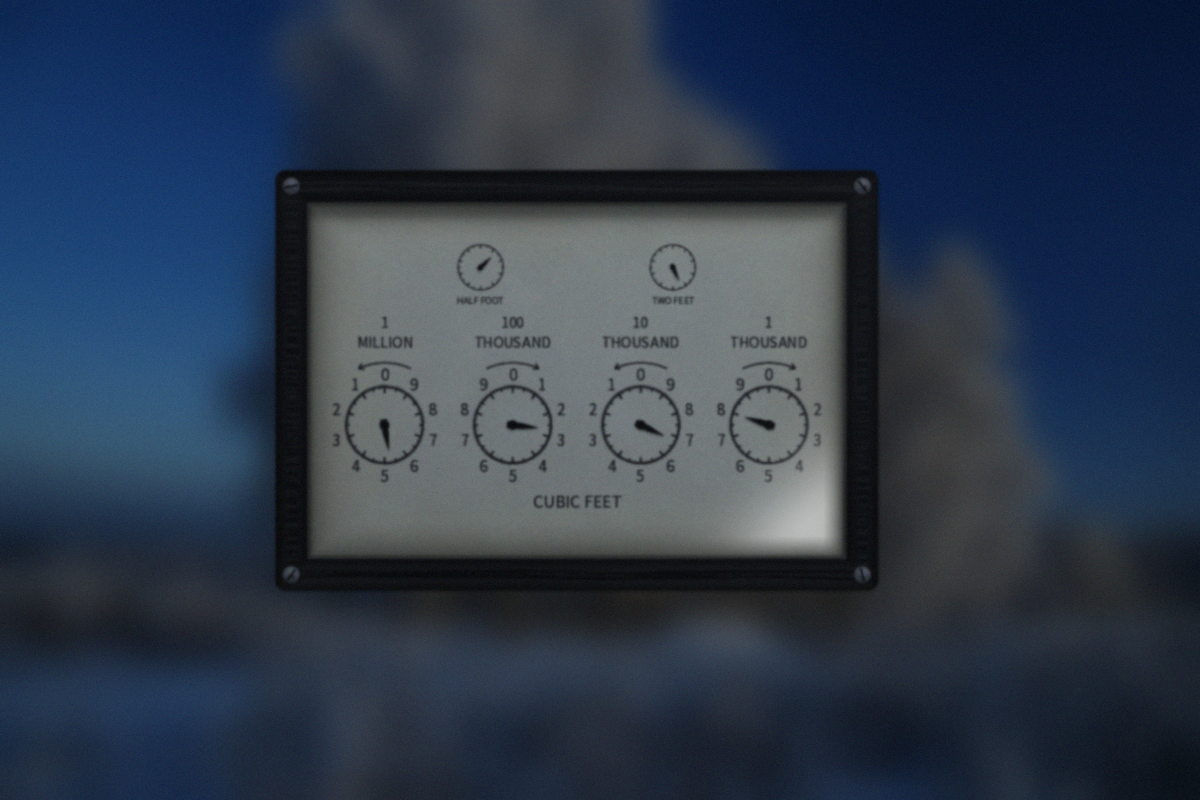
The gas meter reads {"value": 526800, "unit": "ft³"}
